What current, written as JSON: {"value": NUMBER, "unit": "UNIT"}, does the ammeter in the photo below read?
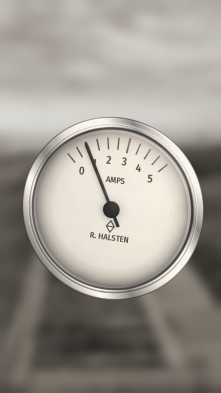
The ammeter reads {"value": 1, "unit": "A"}
